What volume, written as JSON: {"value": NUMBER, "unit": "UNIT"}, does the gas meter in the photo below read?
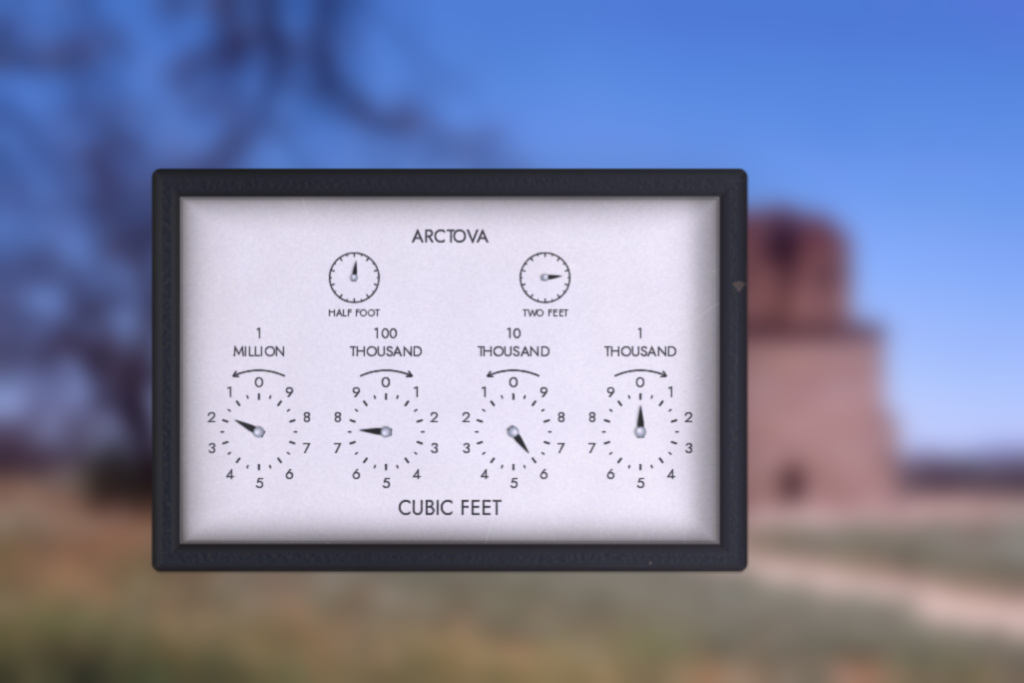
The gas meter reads {"value": 176000, "unit": "ft³"}
